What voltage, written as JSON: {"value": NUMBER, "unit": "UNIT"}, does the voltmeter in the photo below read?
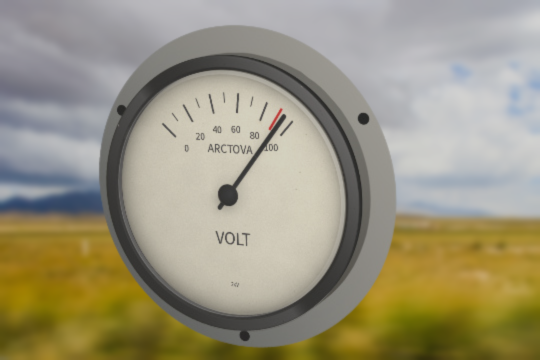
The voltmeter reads {"value": 95, "unit": "V"}
